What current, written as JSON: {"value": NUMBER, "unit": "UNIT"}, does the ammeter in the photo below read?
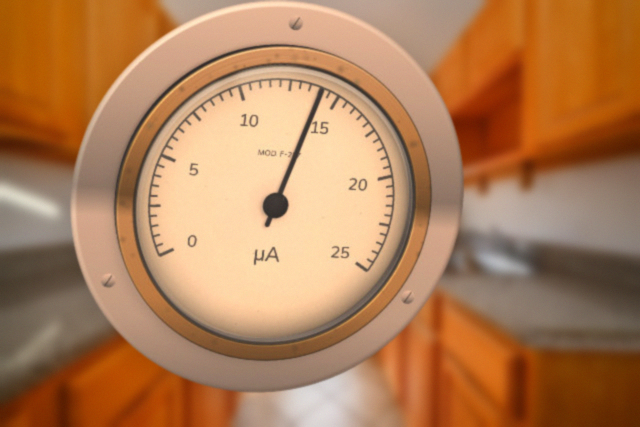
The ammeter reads {"value": 14, "unit": "µA"}
